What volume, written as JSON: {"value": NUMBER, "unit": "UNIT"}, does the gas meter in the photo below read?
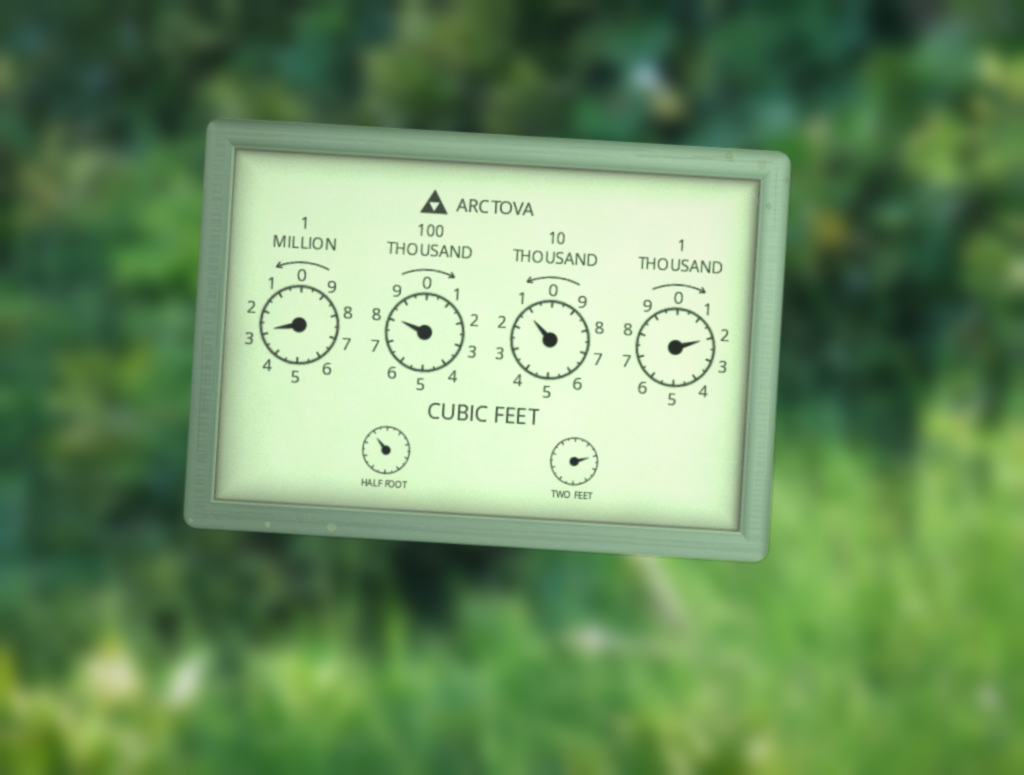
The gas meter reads {"value": 281200, "unit": "ft³"}
